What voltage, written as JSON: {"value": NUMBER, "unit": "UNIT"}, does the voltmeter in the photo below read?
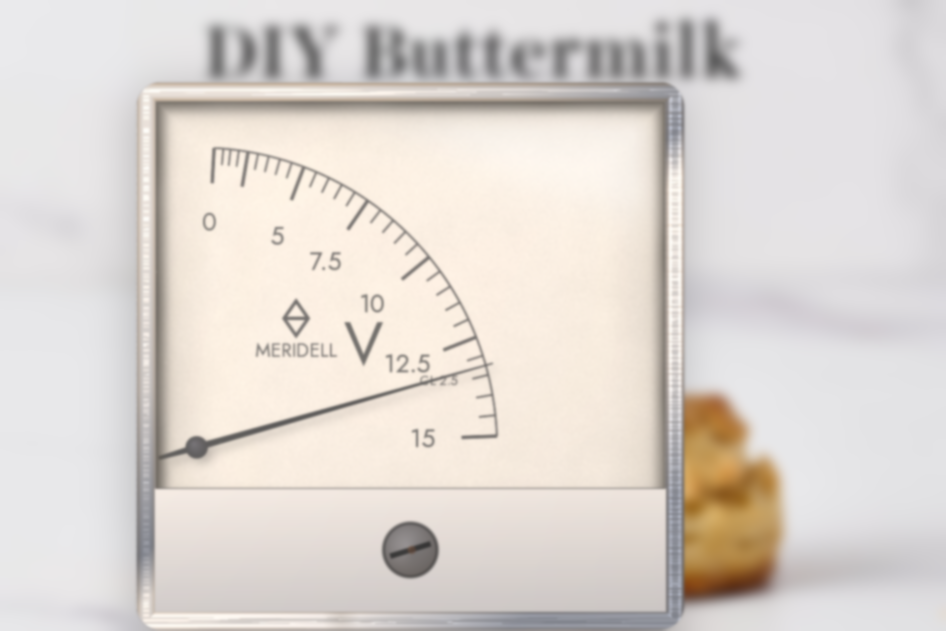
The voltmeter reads {"value": 13.25, "unit": "V"}
